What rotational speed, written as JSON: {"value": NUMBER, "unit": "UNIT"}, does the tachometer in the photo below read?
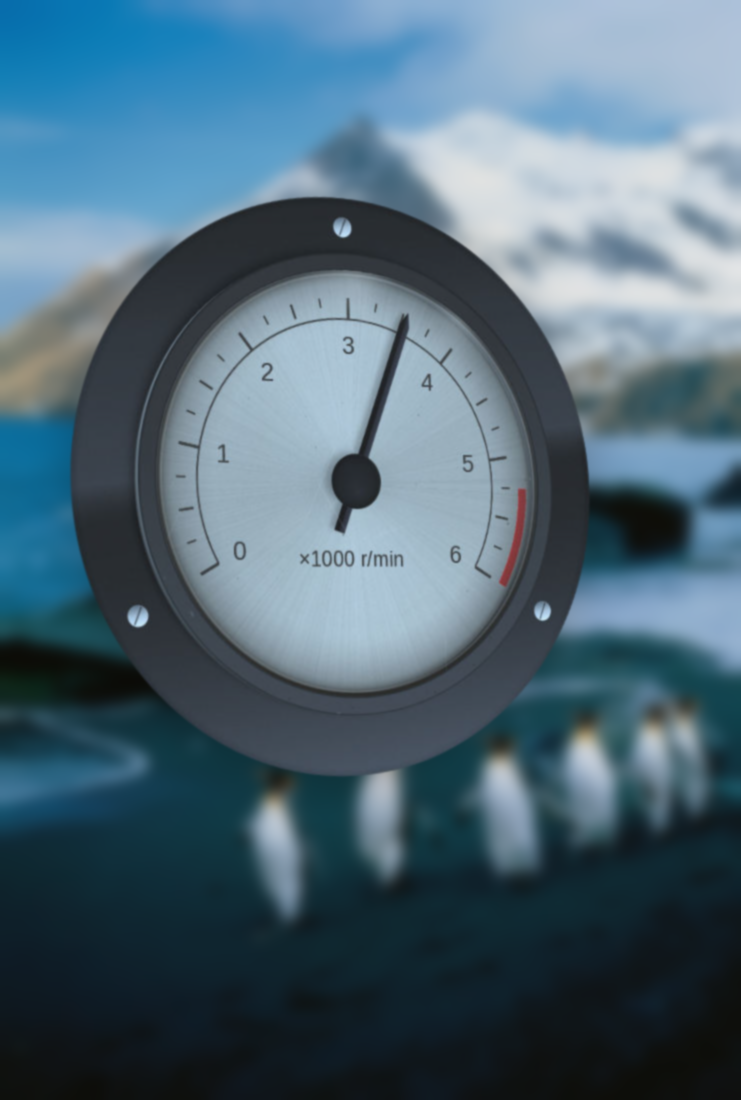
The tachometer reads {"value": 3500, "unit": "rpm"}
